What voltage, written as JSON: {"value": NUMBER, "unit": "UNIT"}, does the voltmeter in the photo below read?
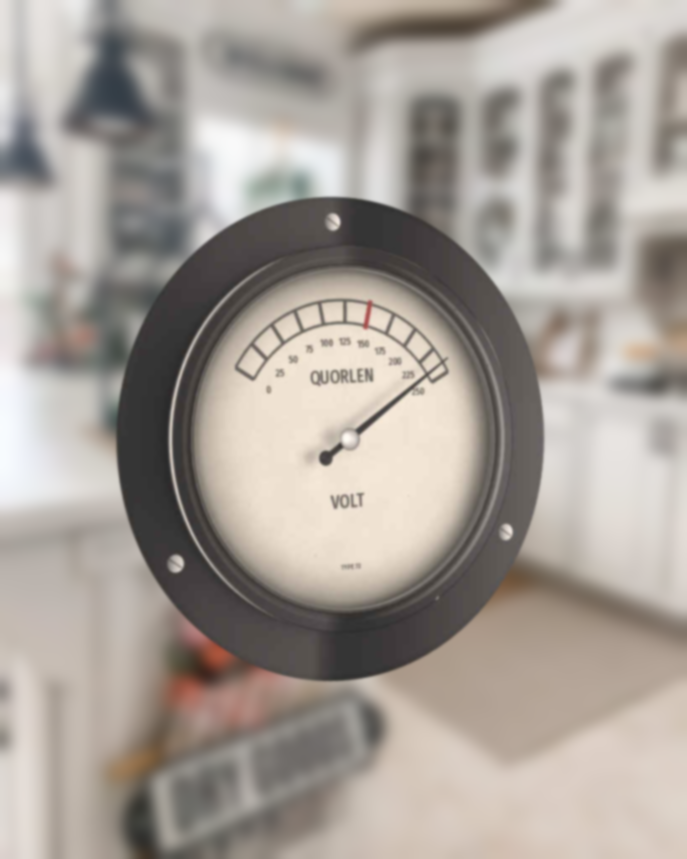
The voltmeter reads {"value": 237.5, "unit": "V"}
